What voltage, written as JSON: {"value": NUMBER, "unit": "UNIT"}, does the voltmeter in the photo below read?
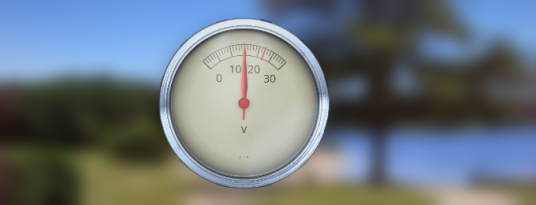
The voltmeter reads {"value": 15, "unit": "V"}
